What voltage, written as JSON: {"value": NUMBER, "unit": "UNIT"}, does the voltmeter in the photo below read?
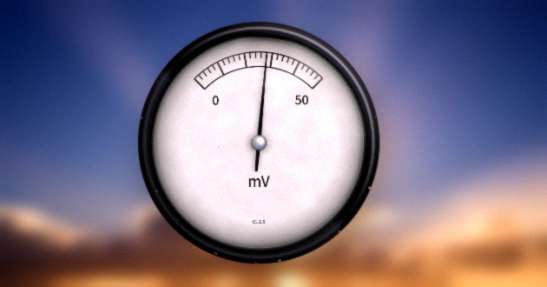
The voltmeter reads {"value": 28, "unit": "mV"}
